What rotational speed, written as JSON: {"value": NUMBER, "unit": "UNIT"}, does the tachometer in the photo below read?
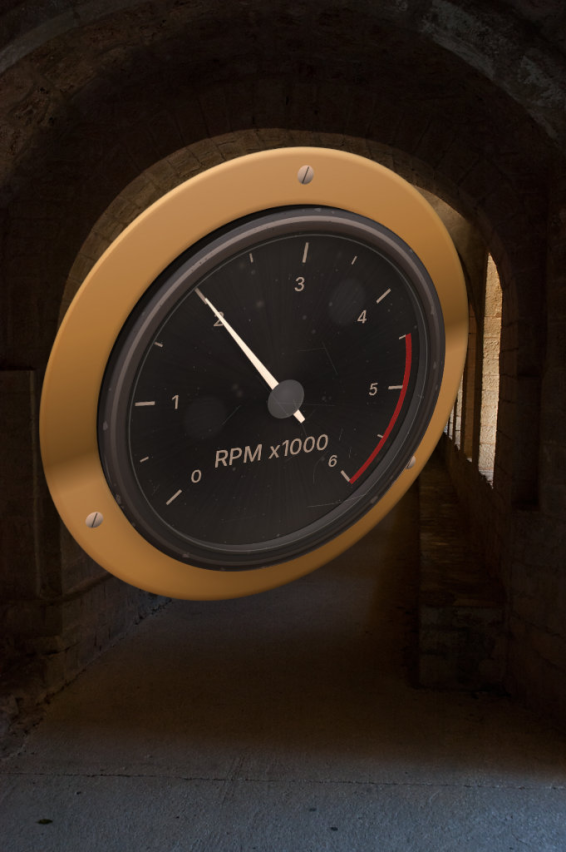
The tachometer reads {"value": 2000, "unit": "rpm"}
